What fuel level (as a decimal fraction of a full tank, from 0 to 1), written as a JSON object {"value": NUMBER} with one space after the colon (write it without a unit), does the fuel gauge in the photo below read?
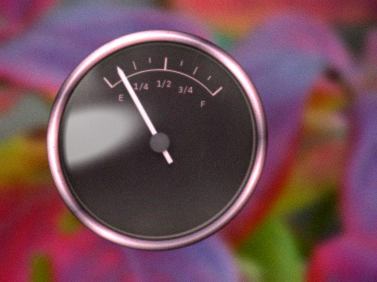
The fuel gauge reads {"value": 0.125}
